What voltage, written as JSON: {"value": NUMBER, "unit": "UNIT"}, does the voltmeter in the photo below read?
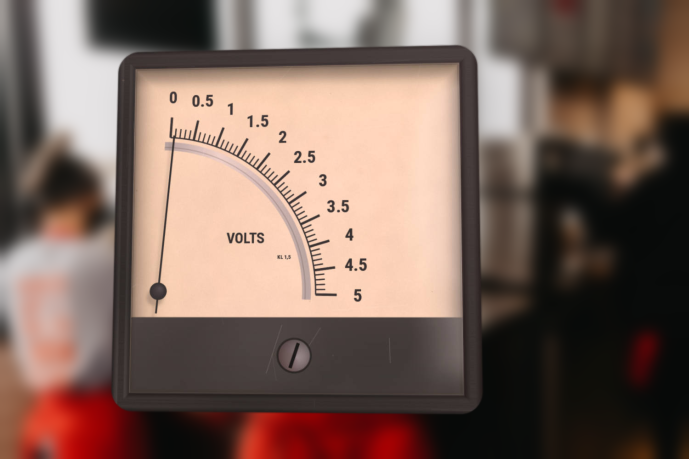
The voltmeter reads {"value": 0.1, "unit": "V"}
